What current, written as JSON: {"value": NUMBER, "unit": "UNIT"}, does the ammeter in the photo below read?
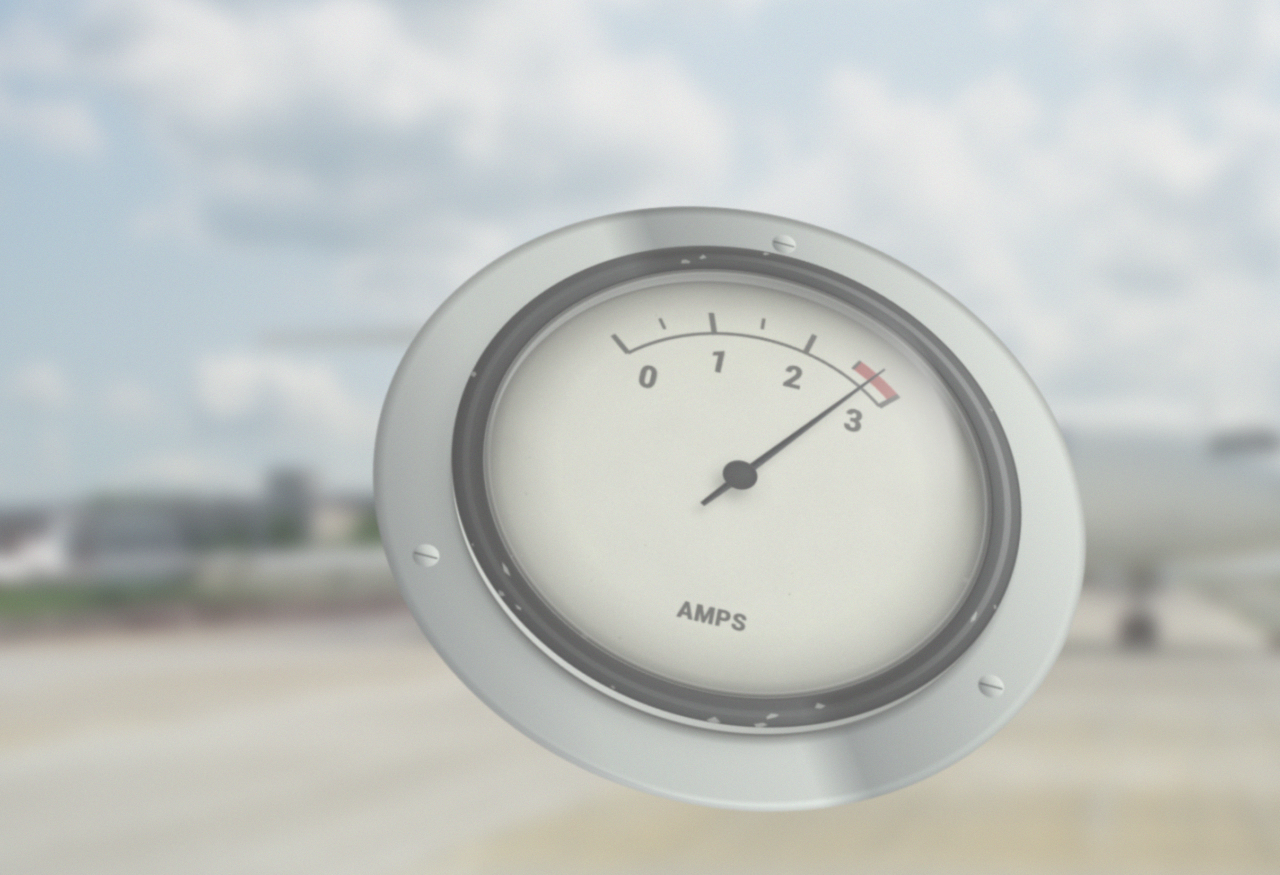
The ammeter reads {"value": 2.75, "unit": "A"}
